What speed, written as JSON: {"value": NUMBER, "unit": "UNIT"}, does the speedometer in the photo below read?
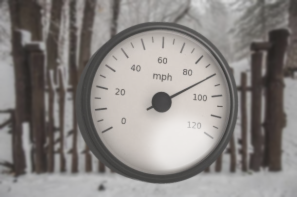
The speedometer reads {"value": 90, "unit": "mph"}
